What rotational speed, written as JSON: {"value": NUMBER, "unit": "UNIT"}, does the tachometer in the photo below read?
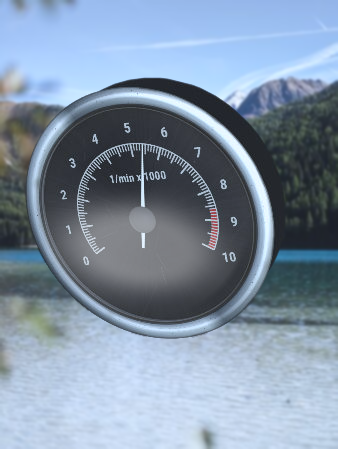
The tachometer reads {"value": 5500, "unit": "rpm"}
